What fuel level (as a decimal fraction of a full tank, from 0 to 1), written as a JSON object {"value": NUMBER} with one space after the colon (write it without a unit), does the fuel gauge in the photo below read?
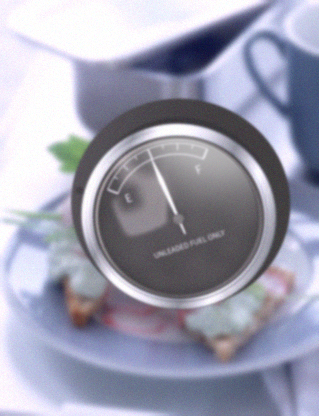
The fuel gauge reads {"value": 0.5}
